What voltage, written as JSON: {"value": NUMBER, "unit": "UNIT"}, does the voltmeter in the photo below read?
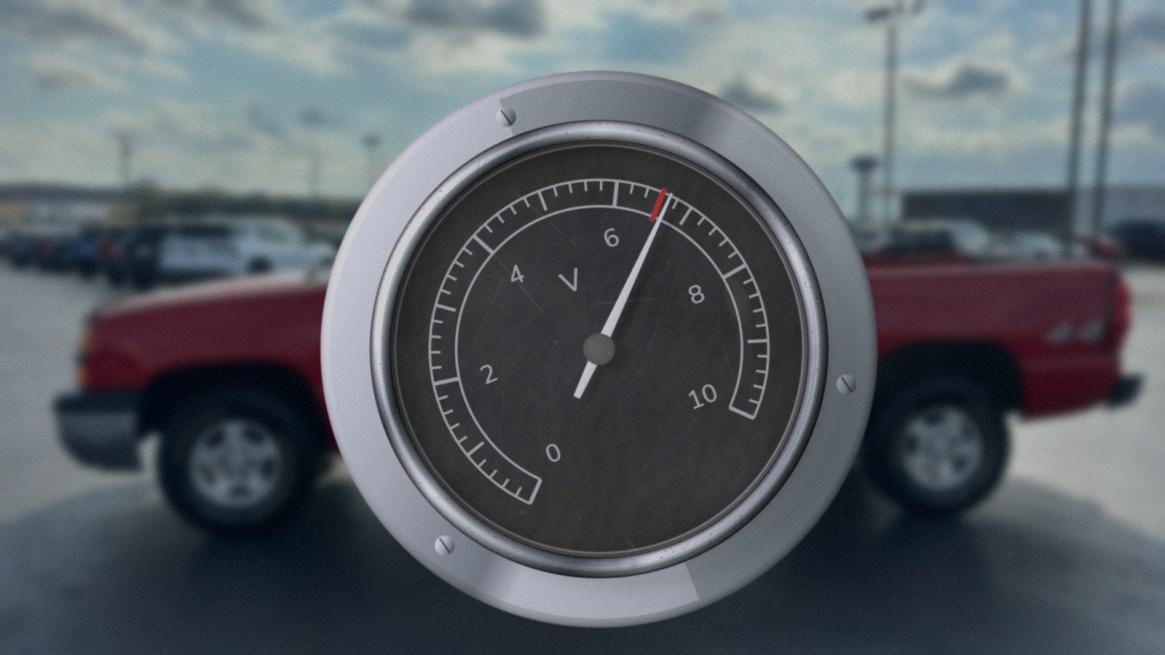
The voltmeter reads {"value": 6.7, "unit": "V"}
